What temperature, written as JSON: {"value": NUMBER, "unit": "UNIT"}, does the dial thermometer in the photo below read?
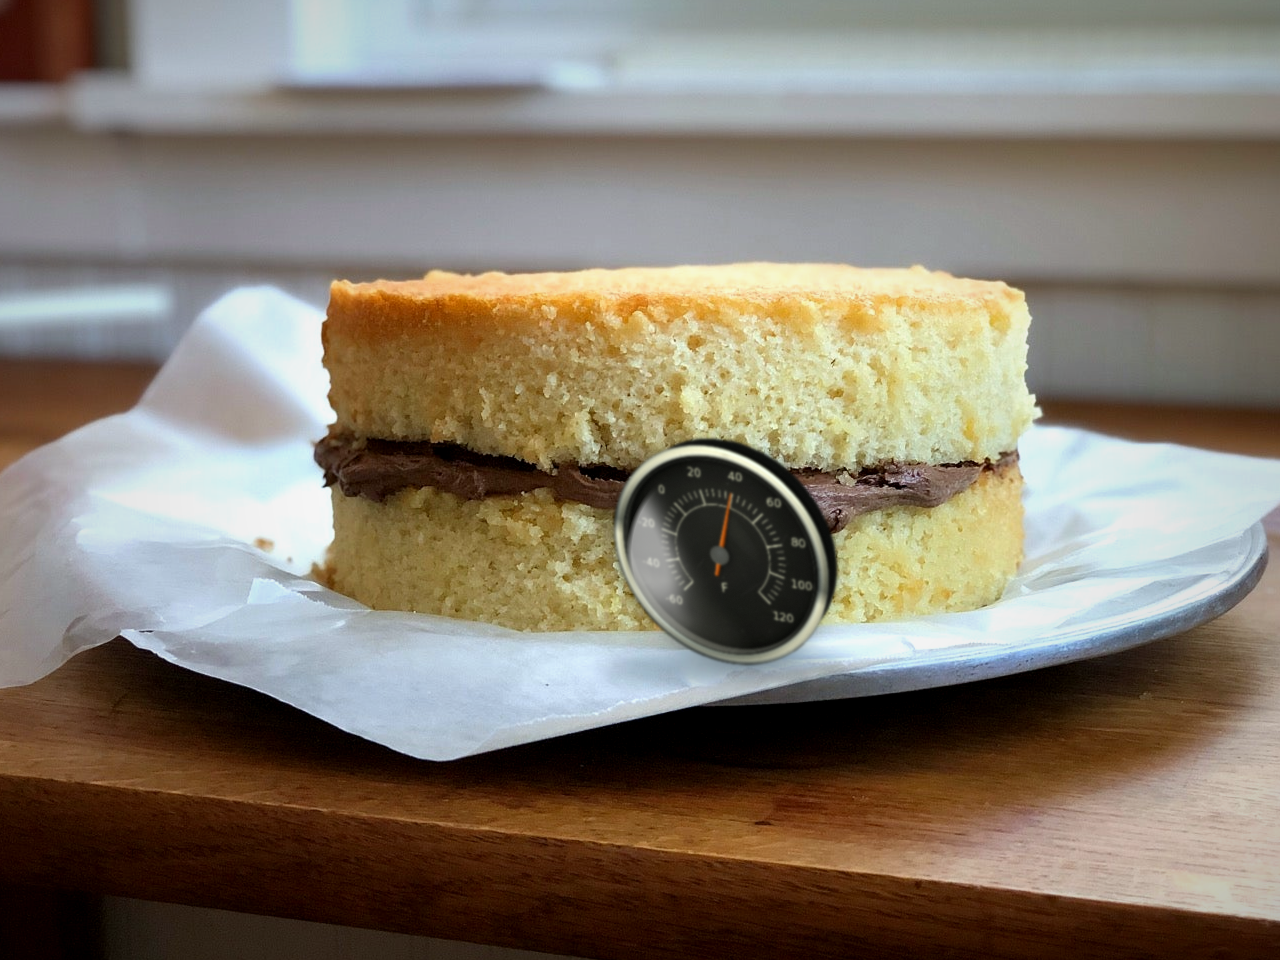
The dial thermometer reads {"value": 40, "unit": "°F"}
